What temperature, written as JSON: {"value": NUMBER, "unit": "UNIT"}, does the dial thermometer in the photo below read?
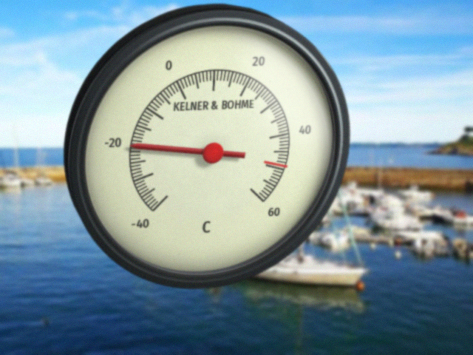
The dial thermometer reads {"value": -20, "unit": "°C"}
